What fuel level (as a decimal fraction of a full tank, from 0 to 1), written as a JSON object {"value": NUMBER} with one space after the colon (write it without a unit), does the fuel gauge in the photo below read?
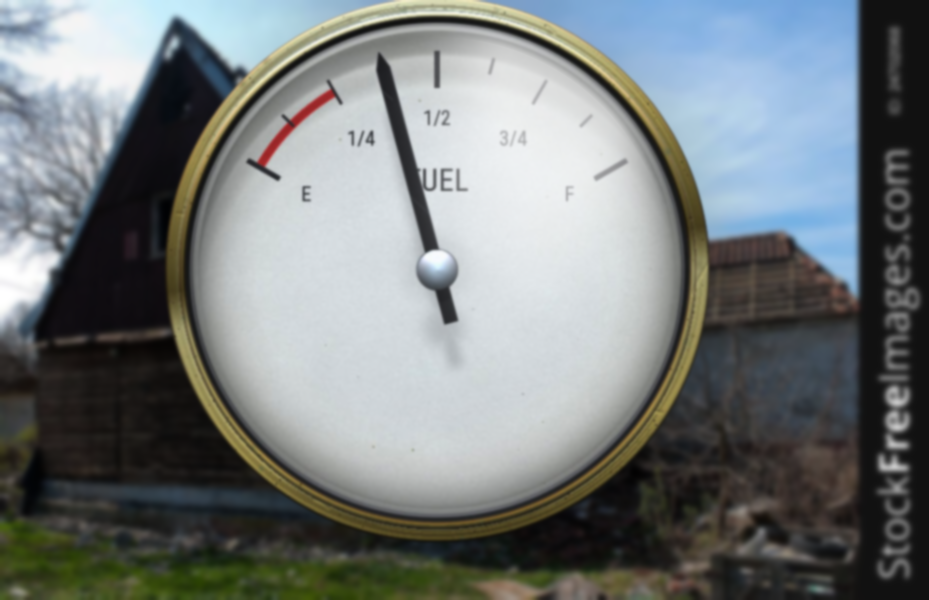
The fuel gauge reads {"value": 0.375}
